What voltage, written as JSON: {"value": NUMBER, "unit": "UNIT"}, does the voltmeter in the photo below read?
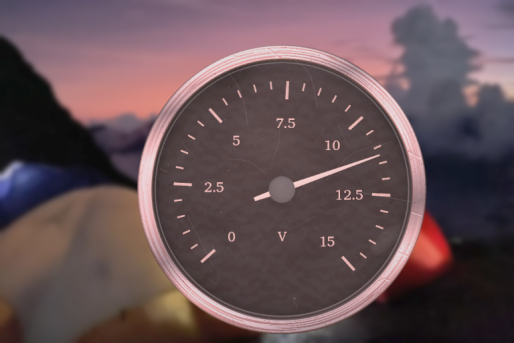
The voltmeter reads {"value": 11.25, "unit": "V"}
